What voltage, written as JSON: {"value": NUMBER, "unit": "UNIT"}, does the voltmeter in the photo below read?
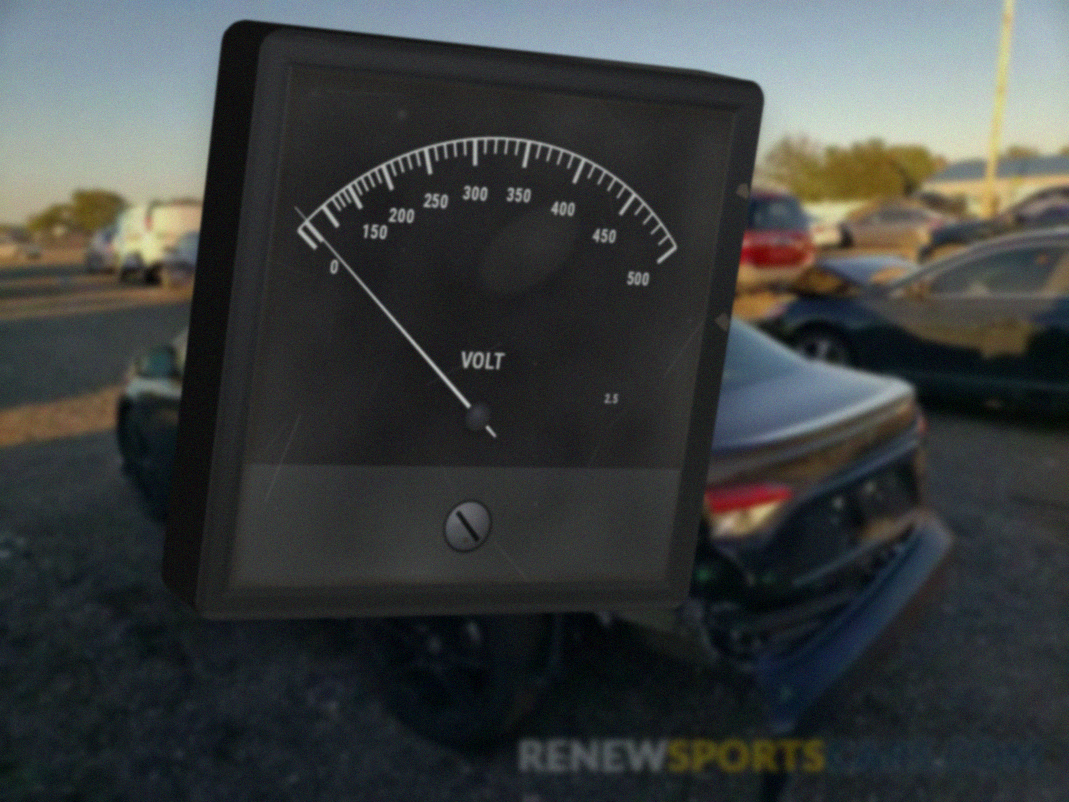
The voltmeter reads {"value": 50, "unit": "V"}
